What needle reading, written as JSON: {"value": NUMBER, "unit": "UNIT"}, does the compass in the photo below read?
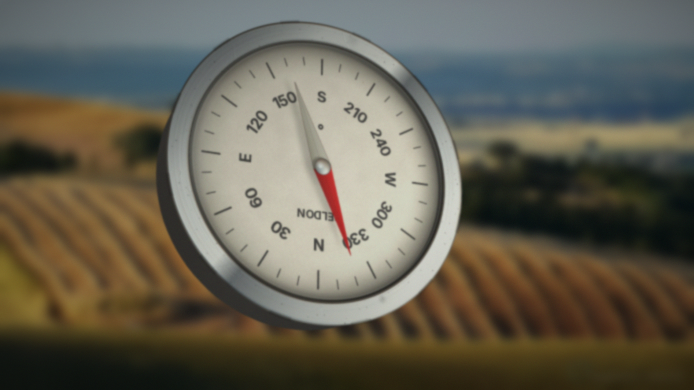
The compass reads {"value": 340, "unit": "°"}
